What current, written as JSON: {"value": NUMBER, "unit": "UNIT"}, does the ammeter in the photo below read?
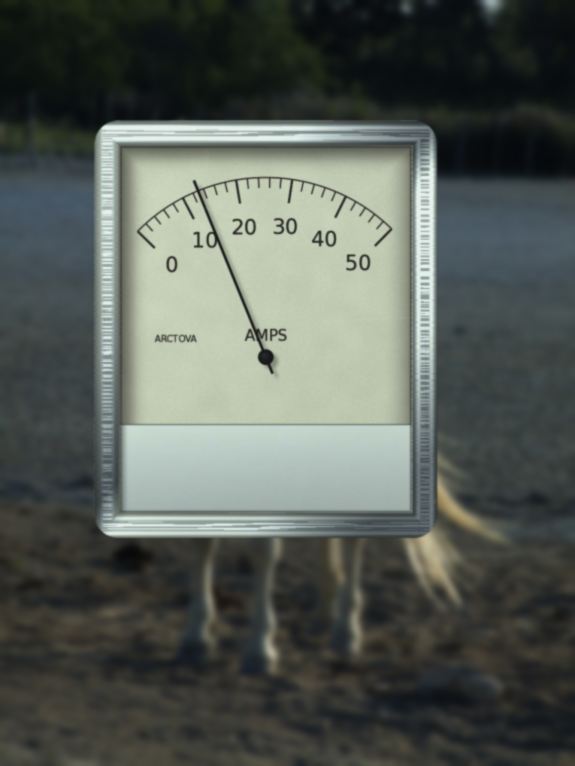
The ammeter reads {"value": 13, "unit": "A"}
